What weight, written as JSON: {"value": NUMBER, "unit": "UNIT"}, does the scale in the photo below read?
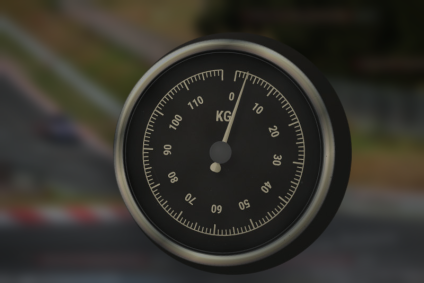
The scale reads {"value": 3, "unit": "kg"}
